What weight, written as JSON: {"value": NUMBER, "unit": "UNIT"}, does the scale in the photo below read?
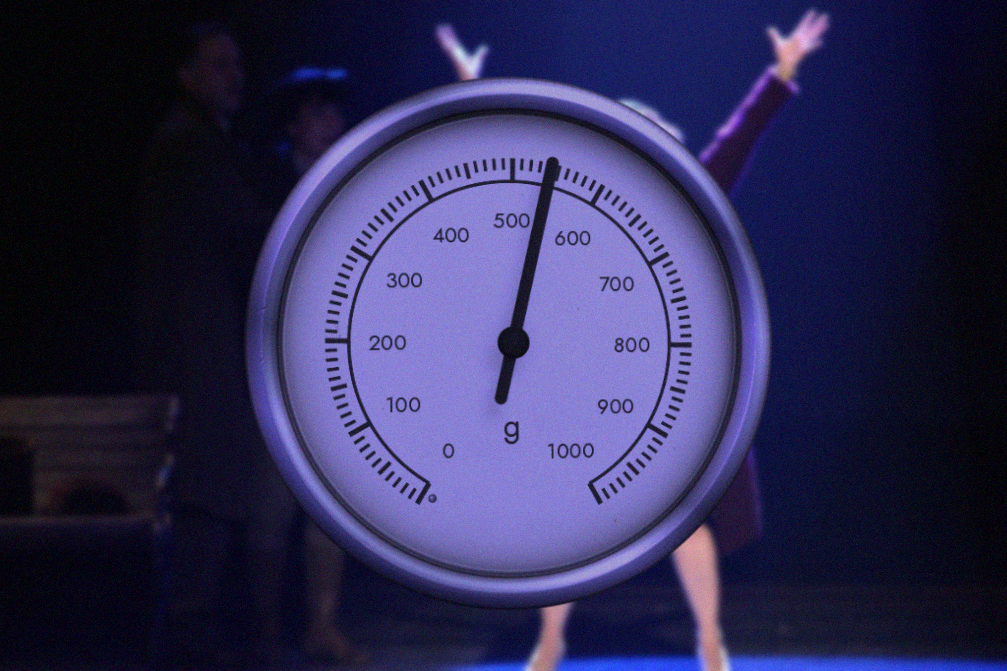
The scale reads {"value": 540, "unit": "g"}
